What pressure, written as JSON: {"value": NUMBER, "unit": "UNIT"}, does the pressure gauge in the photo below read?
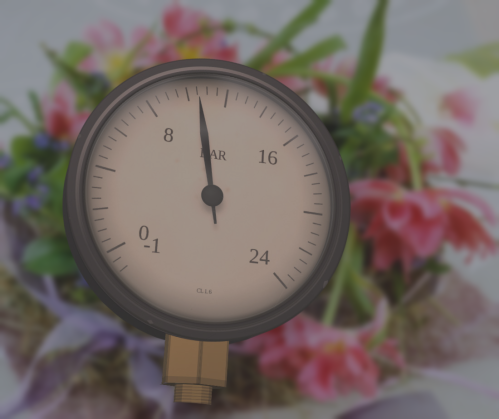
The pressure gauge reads {"value": 10.5, "unit": "bar"}
